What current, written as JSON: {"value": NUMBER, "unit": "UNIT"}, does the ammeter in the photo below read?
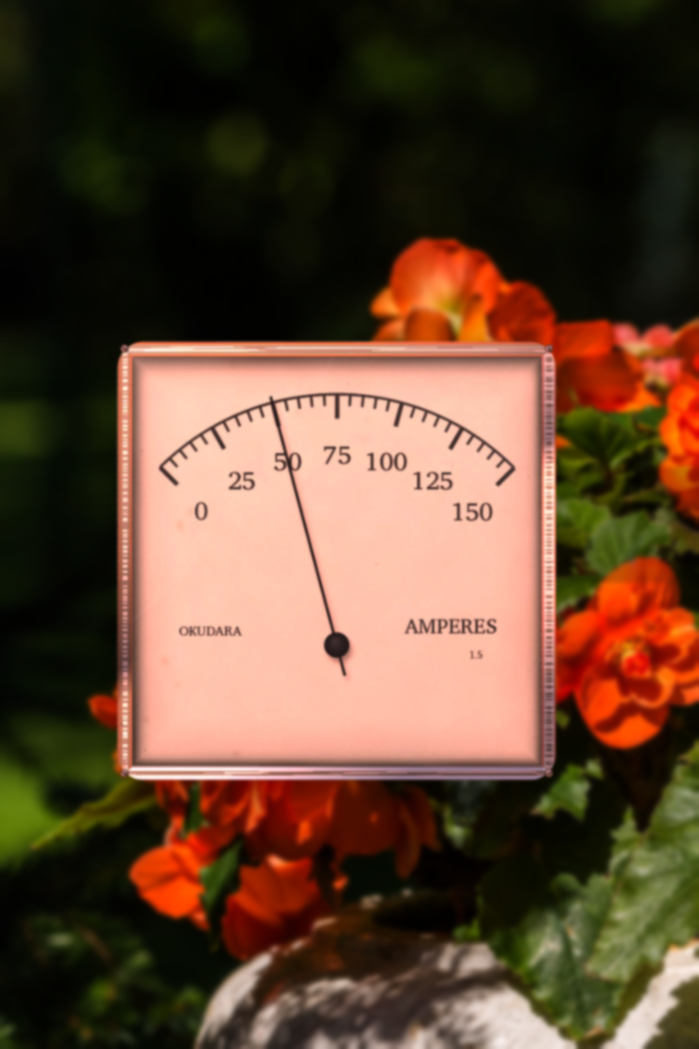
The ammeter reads {"value": 50, "unit": "A"}
